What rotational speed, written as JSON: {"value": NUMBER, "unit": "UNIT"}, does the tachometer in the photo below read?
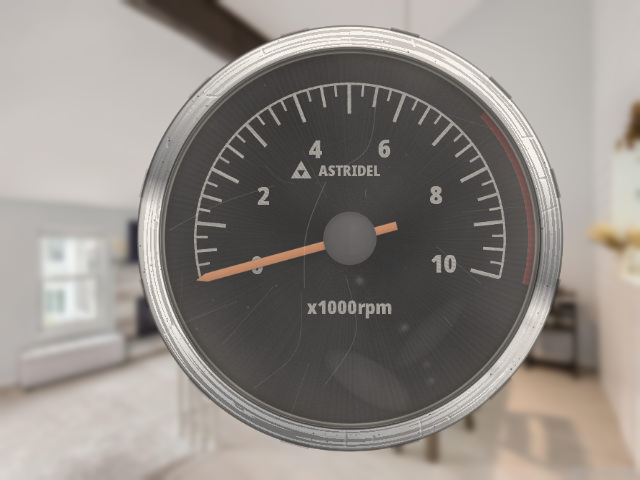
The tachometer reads {"value": 0, "unit": "rpm"}
